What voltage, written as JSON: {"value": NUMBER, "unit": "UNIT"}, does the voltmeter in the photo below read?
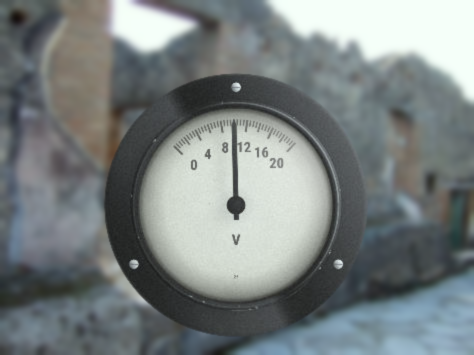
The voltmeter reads {"value": 10, "unit": "V"}
